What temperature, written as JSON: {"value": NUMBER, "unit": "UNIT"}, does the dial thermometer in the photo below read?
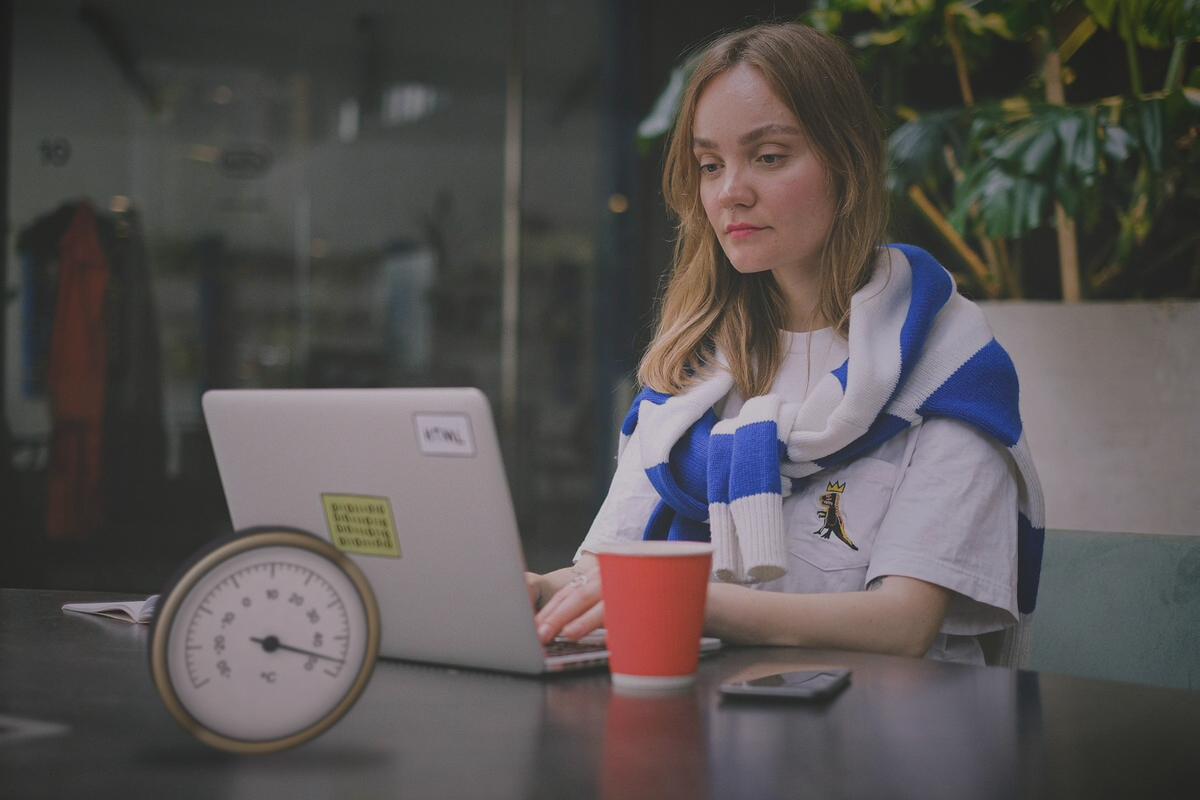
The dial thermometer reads {"value": 46, "unit": "°C"}
